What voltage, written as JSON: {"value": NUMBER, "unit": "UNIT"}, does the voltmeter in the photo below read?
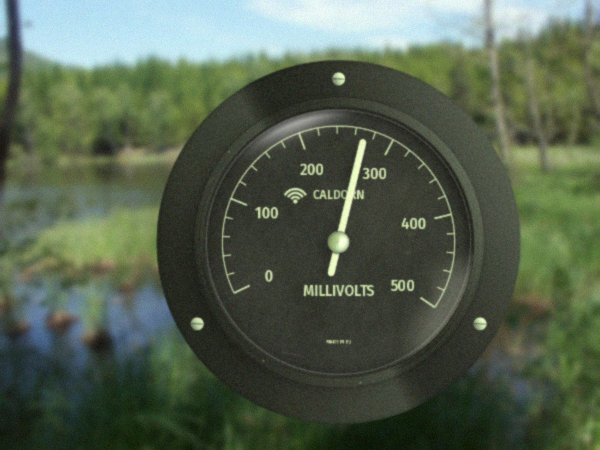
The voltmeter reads {"value": 270, "unit": "mV"}
